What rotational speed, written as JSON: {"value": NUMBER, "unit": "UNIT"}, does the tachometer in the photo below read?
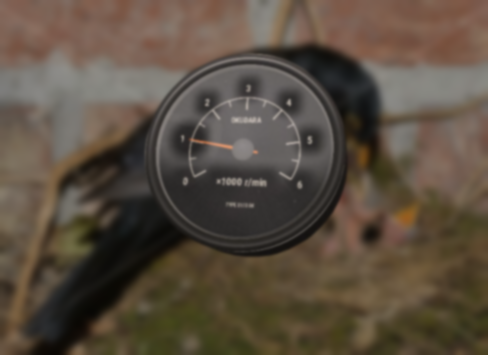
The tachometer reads {"value": 1000, "unit": "rpm"}
